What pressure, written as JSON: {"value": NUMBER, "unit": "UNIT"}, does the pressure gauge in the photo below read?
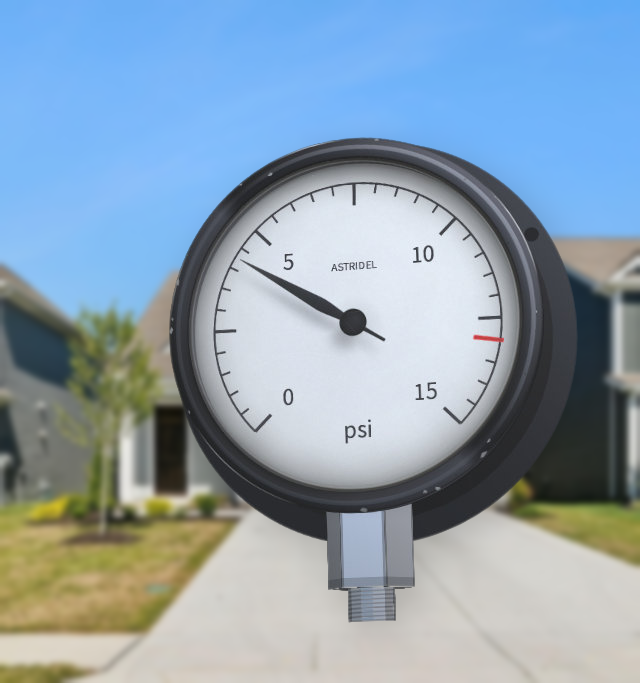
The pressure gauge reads {"value": 4.25, "unit": "psi"}
